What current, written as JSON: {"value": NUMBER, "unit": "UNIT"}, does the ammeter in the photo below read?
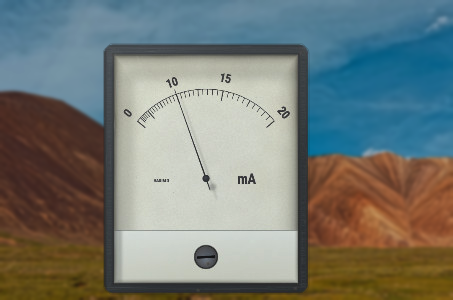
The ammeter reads {"value": 10, "unit": "mA"}
